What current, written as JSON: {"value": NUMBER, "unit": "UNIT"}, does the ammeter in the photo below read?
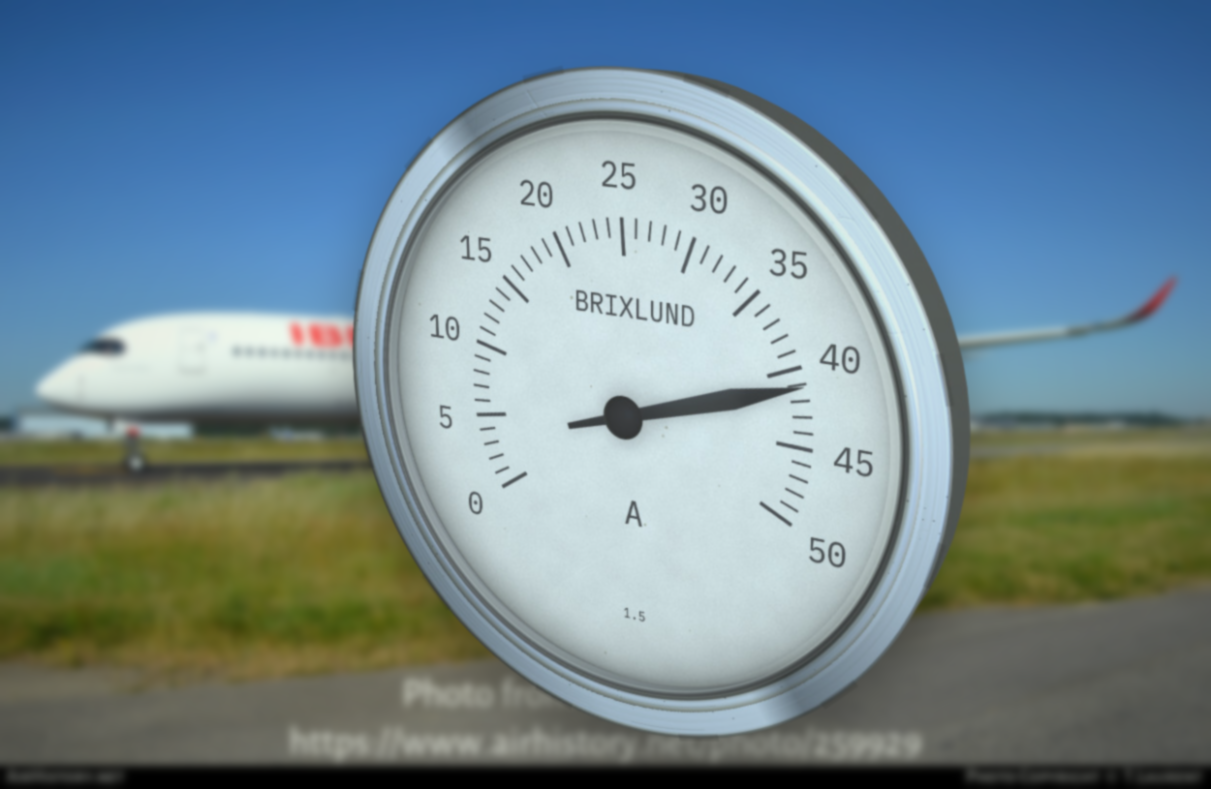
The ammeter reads {"value": 41, "unit": "A"}
